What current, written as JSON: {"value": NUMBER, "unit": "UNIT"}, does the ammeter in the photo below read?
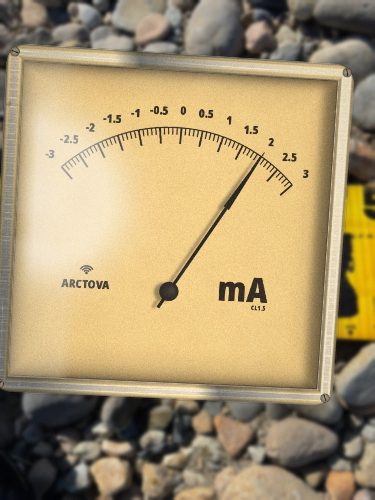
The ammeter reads {"value": 2, "unit": "mA"}
